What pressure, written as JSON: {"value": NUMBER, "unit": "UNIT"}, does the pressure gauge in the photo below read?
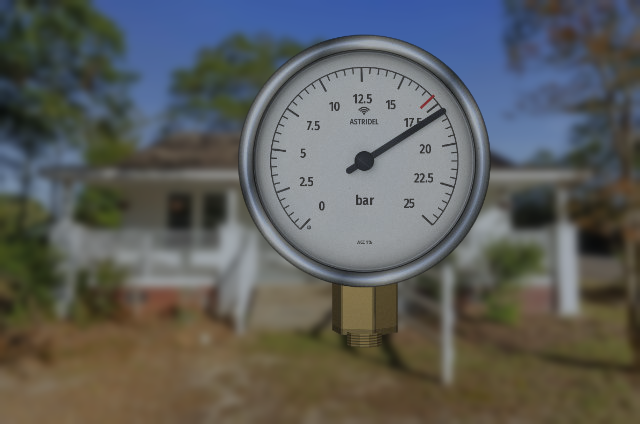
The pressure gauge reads {"value": 18, "unit": "bar"}
